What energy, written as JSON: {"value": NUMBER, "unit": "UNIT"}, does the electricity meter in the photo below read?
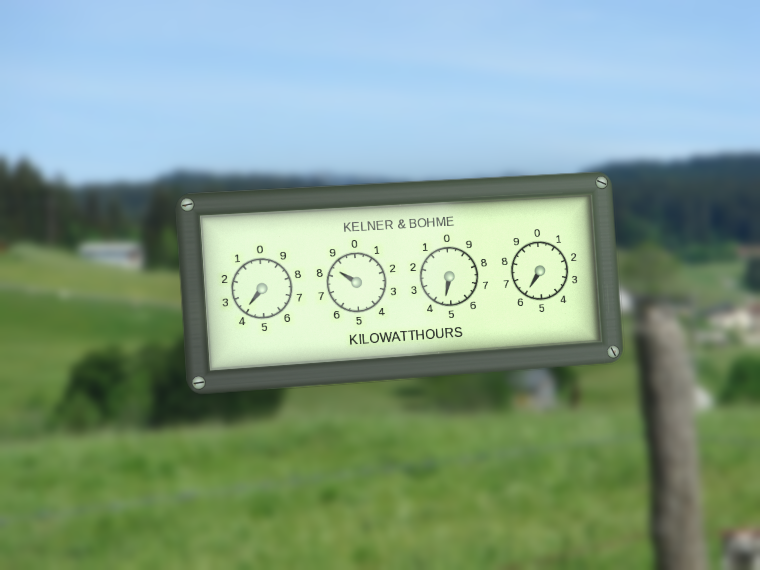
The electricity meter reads {"value": 3846, "unit": "kWh"}
